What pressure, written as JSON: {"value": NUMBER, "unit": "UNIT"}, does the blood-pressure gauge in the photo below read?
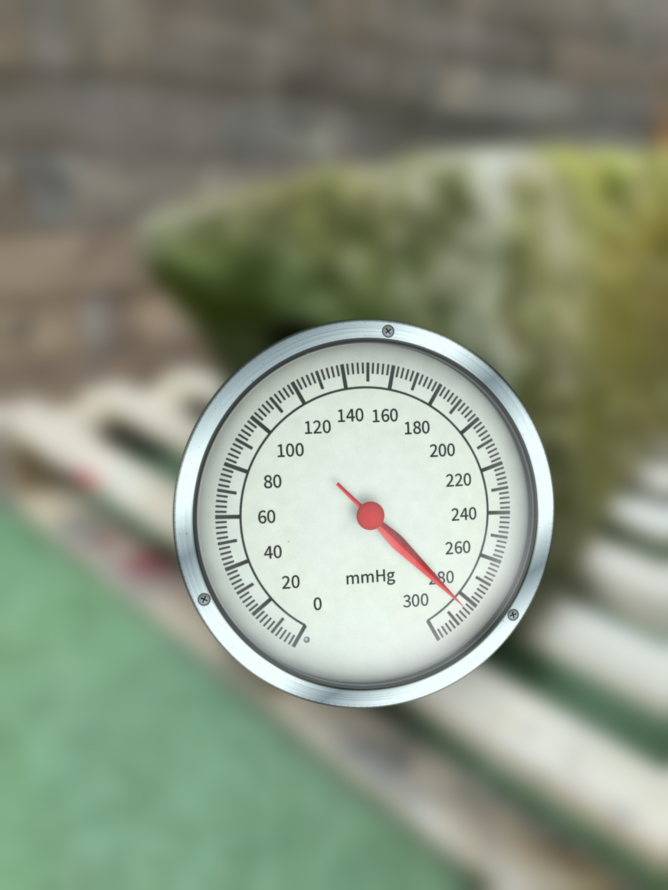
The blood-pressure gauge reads {"value": 284, "unit": "mmHg"}
